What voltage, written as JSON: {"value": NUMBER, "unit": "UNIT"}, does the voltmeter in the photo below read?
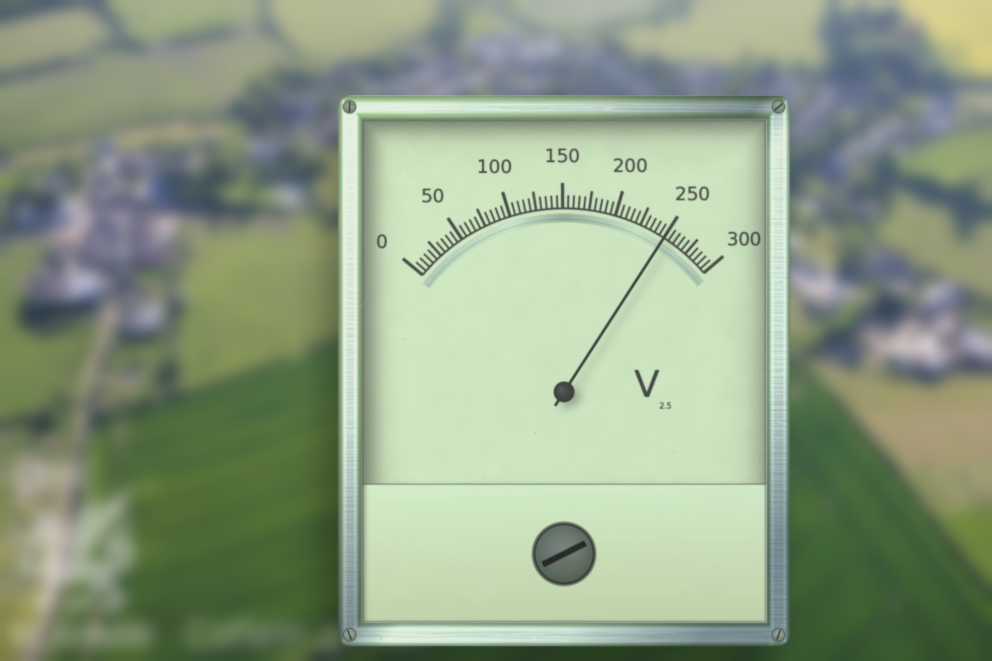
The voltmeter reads {"value": 250, "unit": "V"}
